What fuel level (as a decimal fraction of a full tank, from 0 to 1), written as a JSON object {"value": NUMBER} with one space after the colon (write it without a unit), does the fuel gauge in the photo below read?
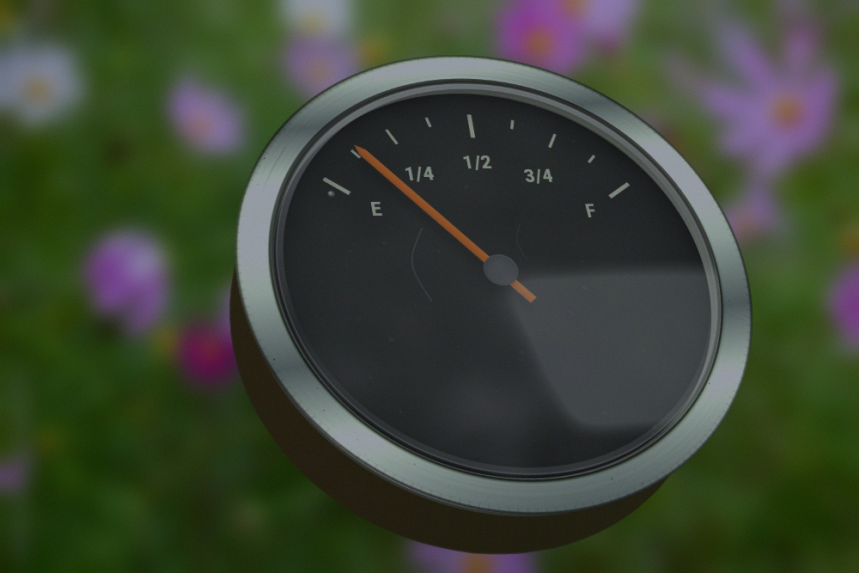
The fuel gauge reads {"value": 0.125}
